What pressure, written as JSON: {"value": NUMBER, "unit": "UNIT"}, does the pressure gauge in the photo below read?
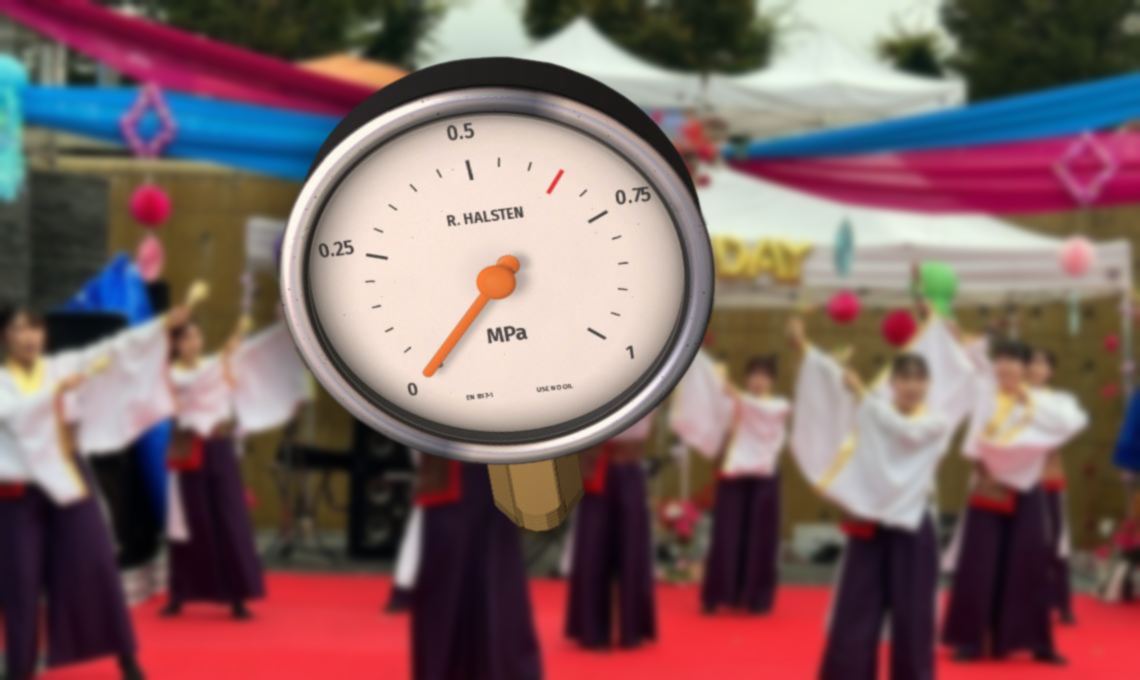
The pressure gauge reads {"value": 0, "unit": "MPa"}
